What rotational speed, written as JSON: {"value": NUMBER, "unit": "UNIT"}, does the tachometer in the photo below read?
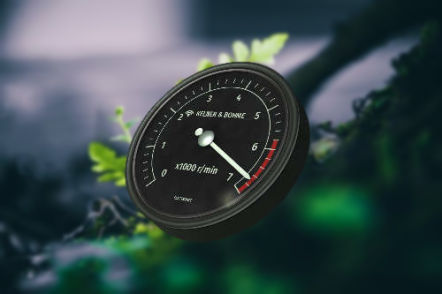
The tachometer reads {"value": 6700, "unit": "rpm"}
